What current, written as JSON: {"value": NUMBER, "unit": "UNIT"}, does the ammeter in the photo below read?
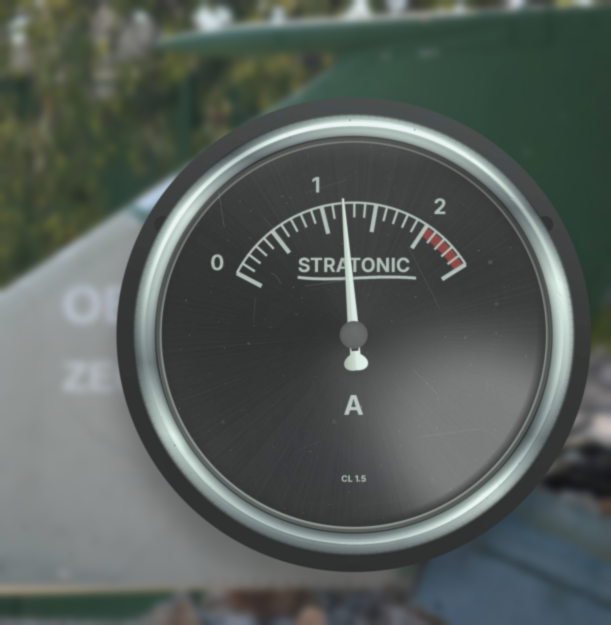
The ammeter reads {"value": 1.2, "unit": "A"}
